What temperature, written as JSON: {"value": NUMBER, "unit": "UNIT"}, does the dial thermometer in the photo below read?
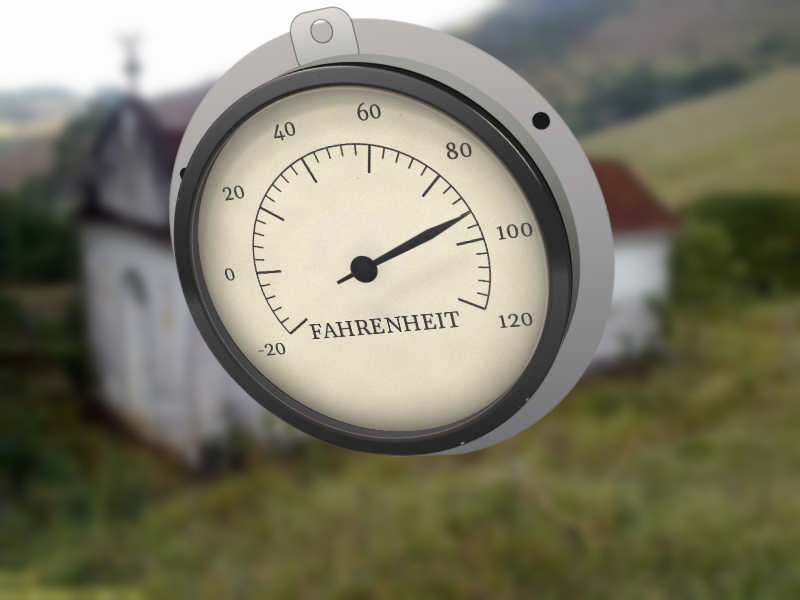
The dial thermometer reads {"value": 92, "unit": "°F"}
